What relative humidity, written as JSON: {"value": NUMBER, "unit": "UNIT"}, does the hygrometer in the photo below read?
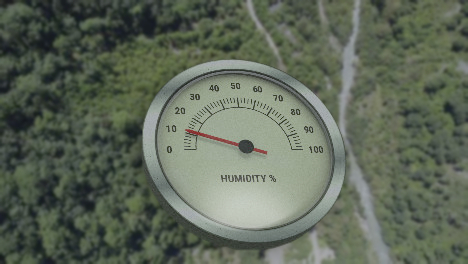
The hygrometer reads {"value": 10, "unit": "%"}
